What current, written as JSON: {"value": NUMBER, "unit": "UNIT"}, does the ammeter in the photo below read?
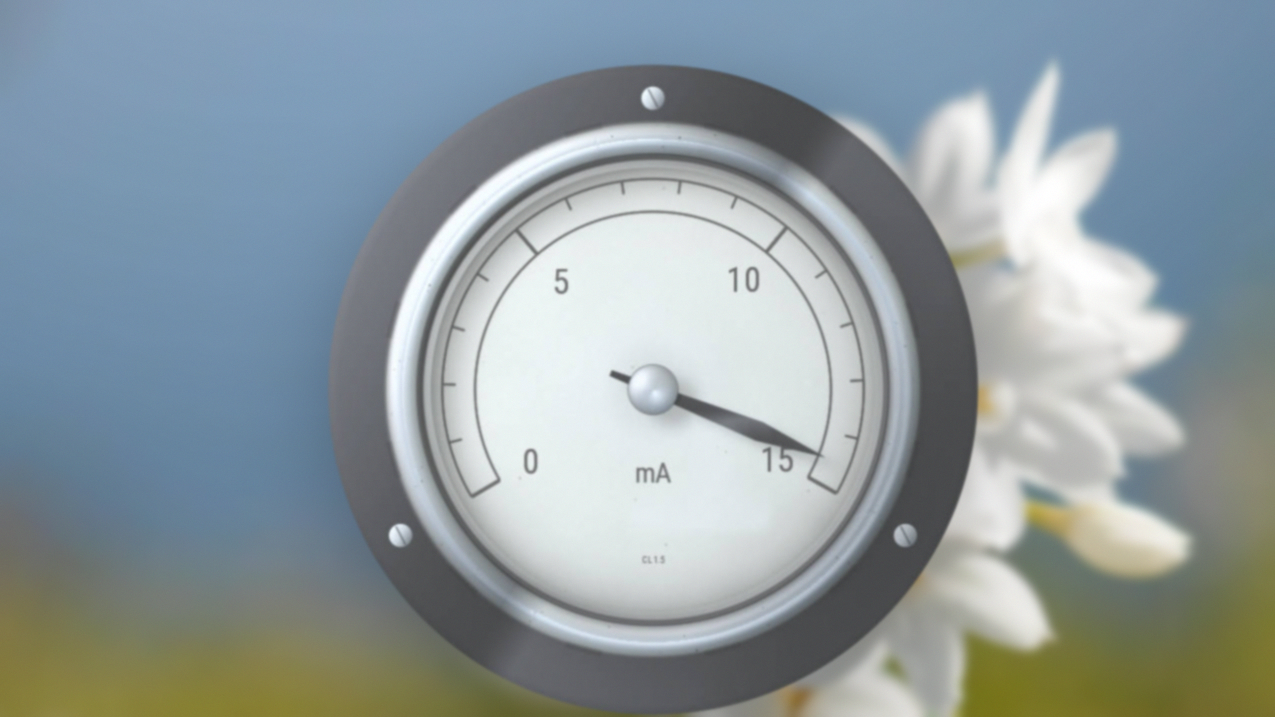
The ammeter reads {"value": 14.5, "unit": "mA"}
